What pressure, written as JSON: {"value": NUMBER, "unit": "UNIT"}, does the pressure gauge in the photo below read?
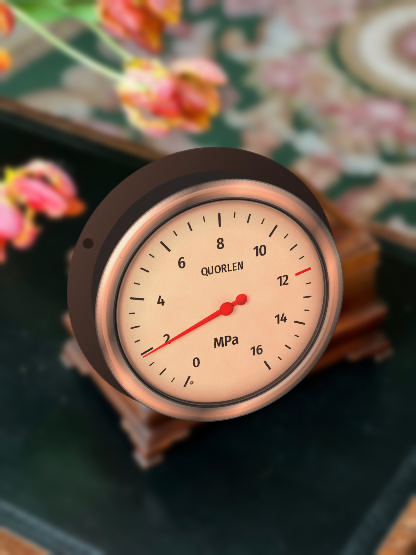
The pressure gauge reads {"value": 2, "unit": "MPa"}
